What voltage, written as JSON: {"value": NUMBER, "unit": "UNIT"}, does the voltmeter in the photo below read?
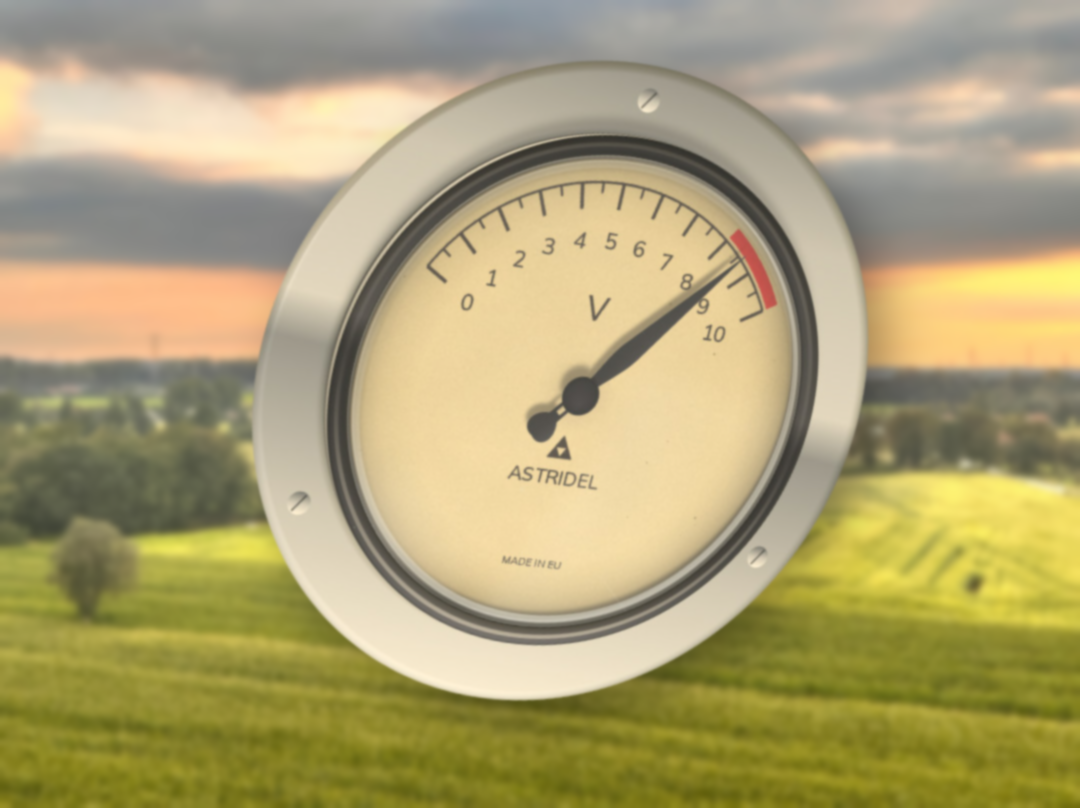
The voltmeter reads {"value": 8.5, "unit": "V"}
